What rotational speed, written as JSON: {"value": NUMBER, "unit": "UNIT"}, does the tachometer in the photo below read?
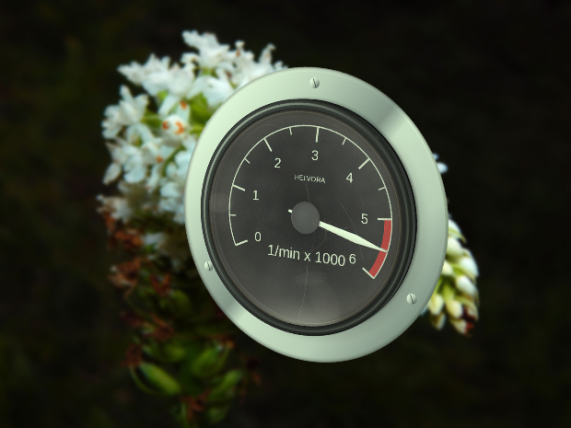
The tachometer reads {"value": 5500, "unit": "rpm"}
